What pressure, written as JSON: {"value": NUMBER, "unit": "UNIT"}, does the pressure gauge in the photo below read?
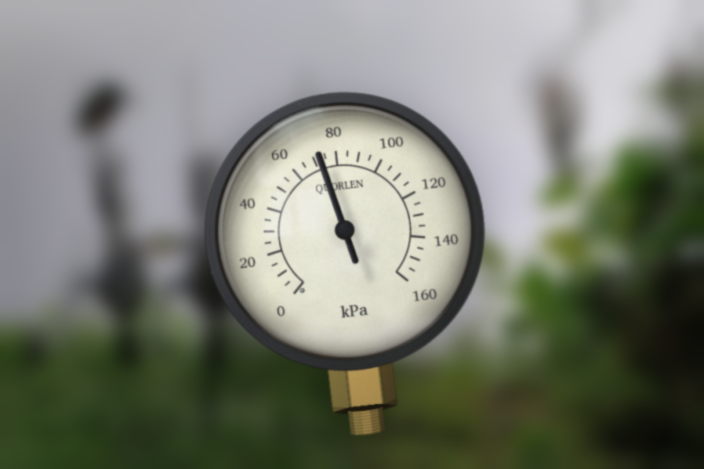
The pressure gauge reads {"value": 72.5, "unit": "kPa"}
